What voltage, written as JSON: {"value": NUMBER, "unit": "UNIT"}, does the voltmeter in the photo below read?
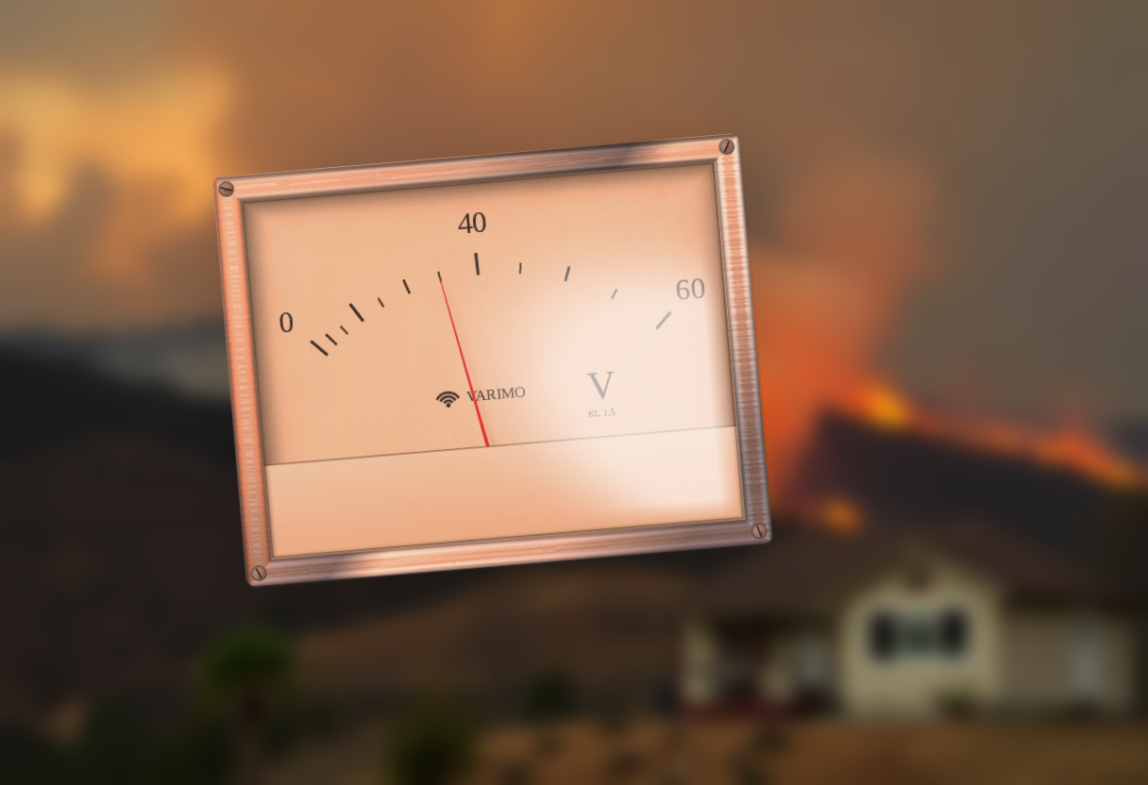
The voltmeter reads {"value": 35, "unit": "V"}
